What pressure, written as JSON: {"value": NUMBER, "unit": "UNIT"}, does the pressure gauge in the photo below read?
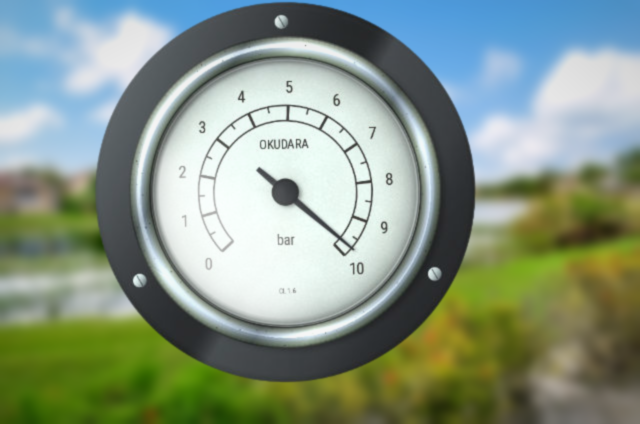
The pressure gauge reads {"value": 9.75, "unit": "bar"}
